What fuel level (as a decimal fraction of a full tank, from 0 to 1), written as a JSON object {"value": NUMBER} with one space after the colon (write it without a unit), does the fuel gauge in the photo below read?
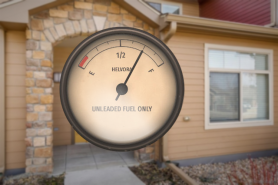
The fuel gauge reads {"value": 0.75}
